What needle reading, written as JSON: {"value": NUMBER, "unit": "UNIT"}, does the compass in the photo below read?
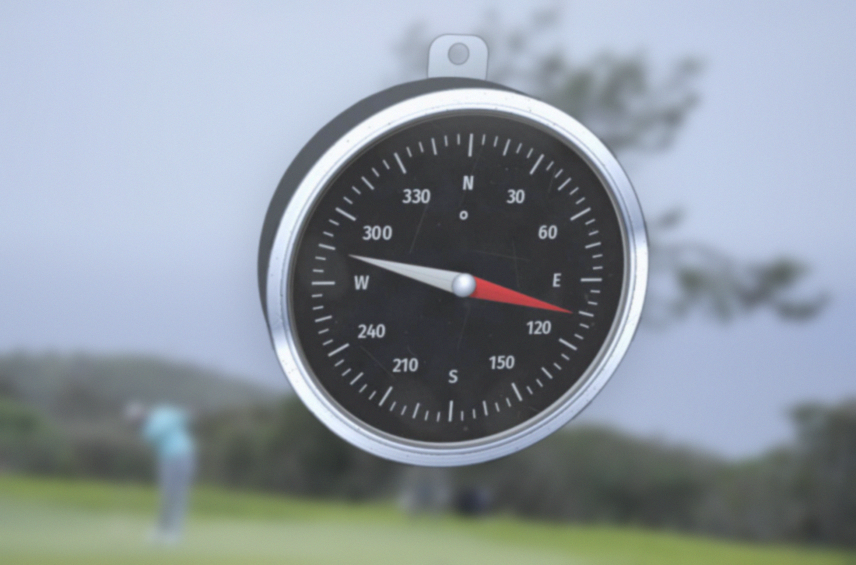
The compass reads {"value": 105, "unit": "°"}
